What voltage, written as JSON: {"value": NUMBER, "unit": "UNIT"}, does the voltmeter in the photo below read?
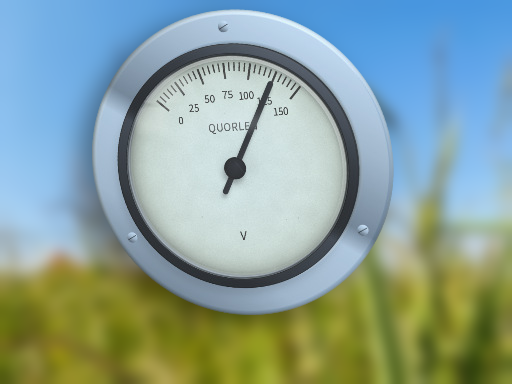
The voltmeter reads {"value": 125, "unit": "V"}
